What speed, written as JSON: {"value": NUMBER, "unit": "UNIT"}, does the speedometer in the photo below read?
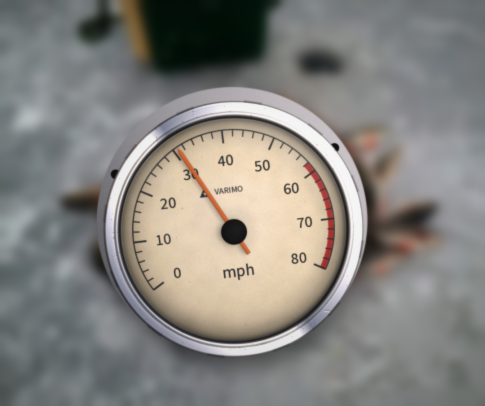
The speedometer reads {"value": 31, "unit": "mph"}
